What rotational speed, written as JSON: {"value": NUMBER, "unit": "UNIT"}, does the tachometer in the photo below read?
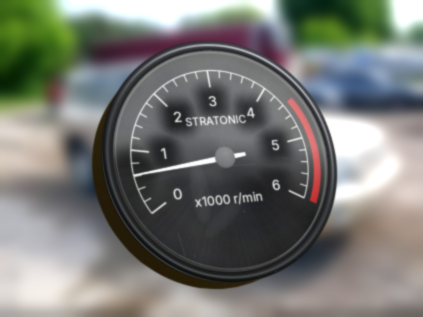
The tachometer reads {"value": 600, "unit": "rpm"}
